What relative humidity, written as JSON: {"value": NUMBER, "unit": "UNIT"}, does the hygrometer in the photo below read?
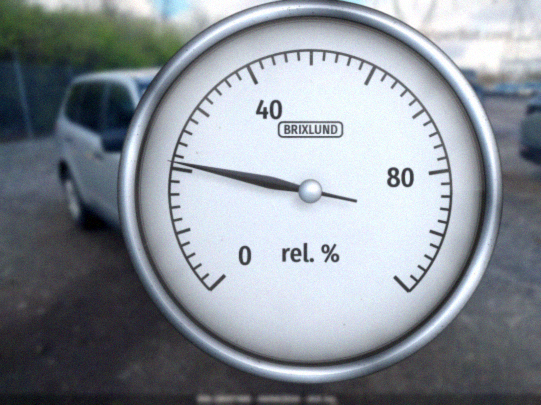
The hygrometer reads {"value": 21, "unit": "%"}
